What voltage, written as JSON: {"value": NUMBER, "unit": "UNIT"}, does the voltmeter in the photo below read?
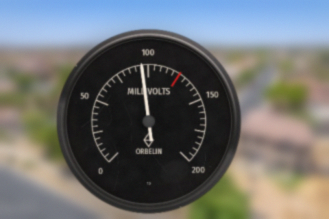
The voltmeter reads {"value": 95, "unit": "mV"}
